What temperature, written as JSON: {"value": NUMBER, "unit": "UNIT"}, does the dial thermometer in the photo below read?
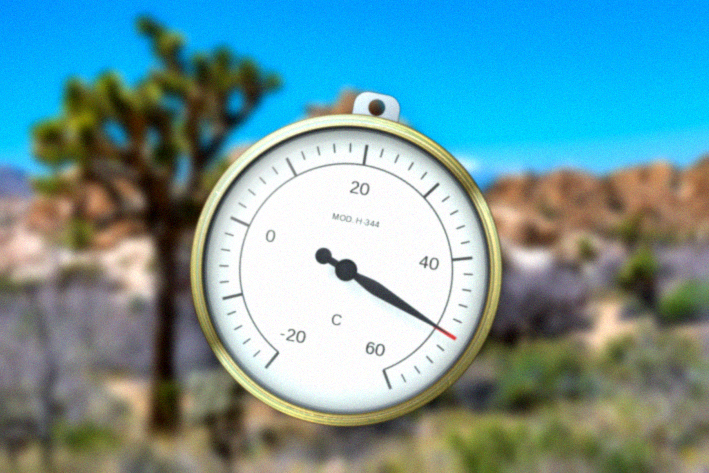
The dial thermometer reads {"value": 50, "unit": "°C"}
